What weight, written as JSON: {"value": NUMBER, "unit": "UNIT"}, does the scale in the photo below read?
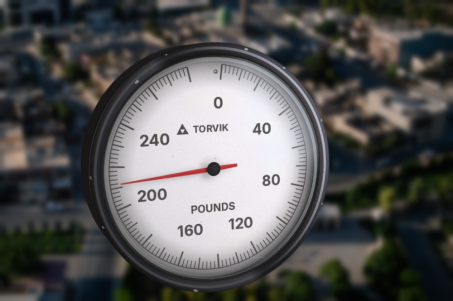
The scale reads {"value": 212, "unit": "lb"}
